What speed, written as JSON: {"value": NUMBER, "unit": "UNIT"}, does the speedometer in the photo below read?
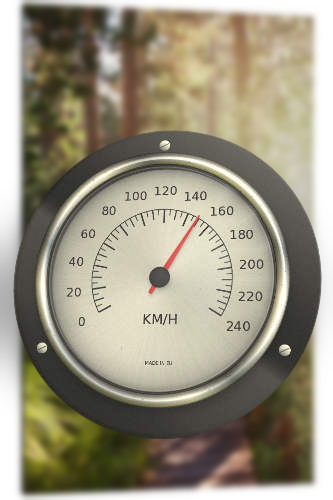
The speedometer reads {"value": 150, "unit": "km/h"}
